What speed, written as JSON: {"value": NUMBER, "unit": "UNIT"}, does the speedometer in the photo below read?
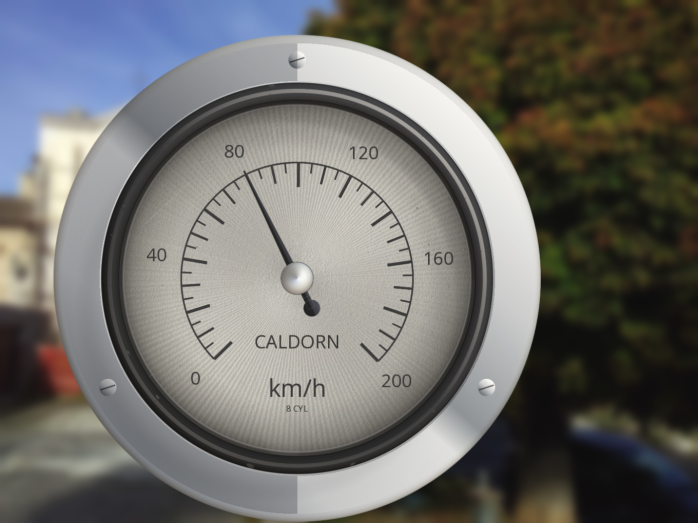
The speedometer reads {"value": 80, "unit": "km/h"}
